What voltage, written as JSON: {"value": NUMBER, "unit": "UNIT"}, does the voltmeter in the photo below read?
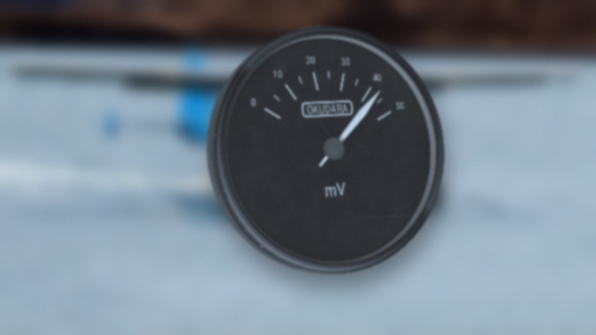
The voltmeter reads {"value": 42.5, "unit": "mV"}
